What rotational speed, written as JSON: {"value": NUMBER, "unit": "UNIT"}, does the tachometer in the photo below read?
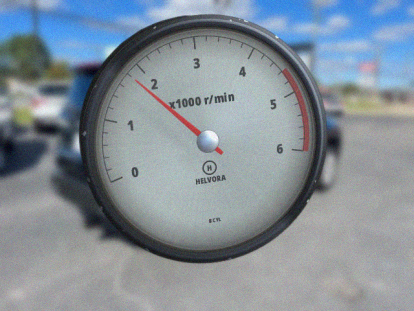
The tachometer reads {"value": 1800, "unit": "rpm"}
